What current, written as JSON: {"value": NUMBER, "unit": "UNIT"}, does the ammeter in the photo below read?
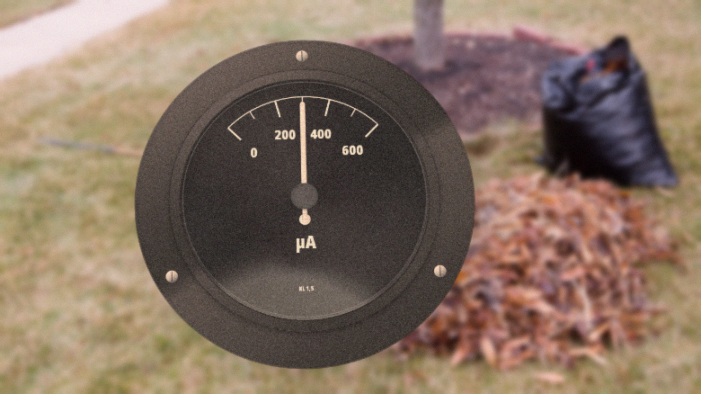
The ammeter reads {"value": 300, "unit": "µA"}
